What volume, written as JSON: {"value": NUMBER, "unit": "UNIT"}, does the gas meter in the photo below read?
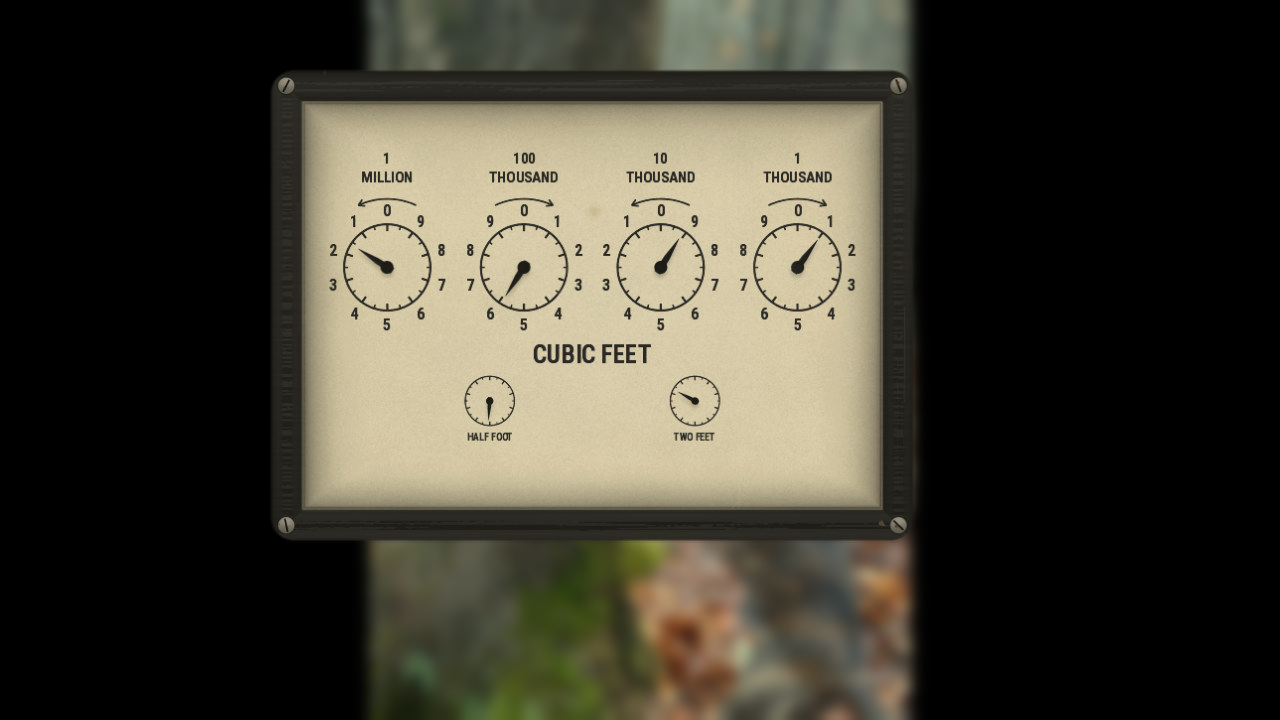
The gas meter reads {"value": 159100, "unit": "ft³"}
